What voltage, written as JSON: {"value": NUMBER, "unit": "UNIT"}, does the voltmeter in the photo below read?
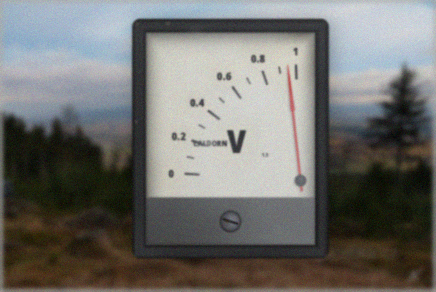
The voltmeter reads {"value": 0.95, "unit": "V"}
